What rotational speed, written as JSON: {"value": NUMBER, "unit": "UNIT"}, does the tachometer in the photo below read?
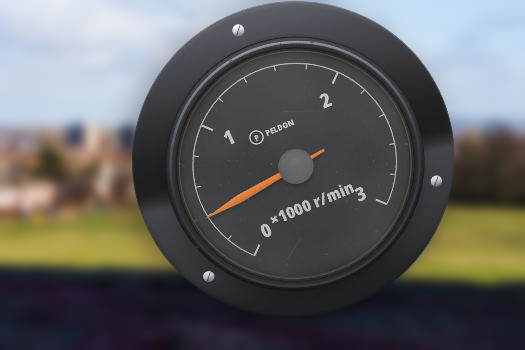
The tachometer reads {"value": 400, "unit": "rpm"}
